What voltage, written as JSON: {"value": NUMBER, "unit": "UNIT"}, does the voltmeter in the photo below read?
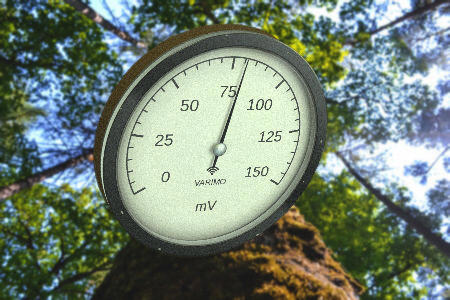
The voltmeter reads {"value": 80, "unit": "mV"}
